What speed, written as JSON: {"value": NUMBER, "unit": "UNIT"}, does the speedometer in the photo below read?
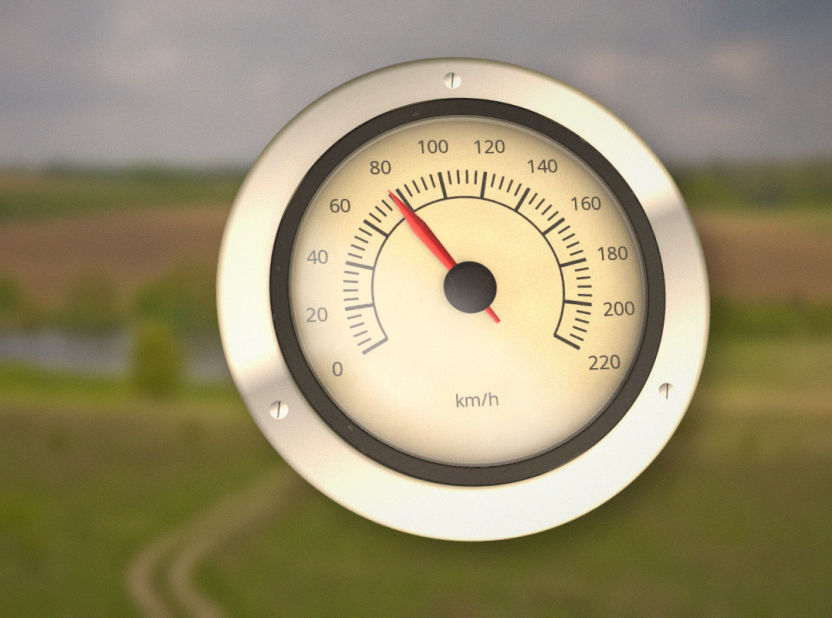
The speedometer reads {"value": 76, "unit": "km/h"}
